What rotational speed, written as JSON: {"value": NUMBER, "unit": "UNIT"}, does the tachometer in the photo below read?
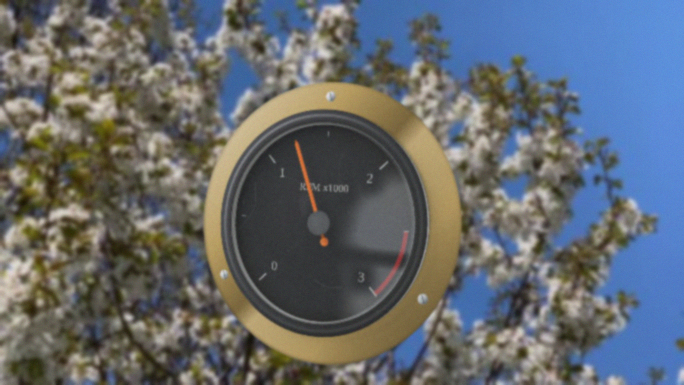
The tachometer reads {"value": 1250, "unit": "rpm"}
